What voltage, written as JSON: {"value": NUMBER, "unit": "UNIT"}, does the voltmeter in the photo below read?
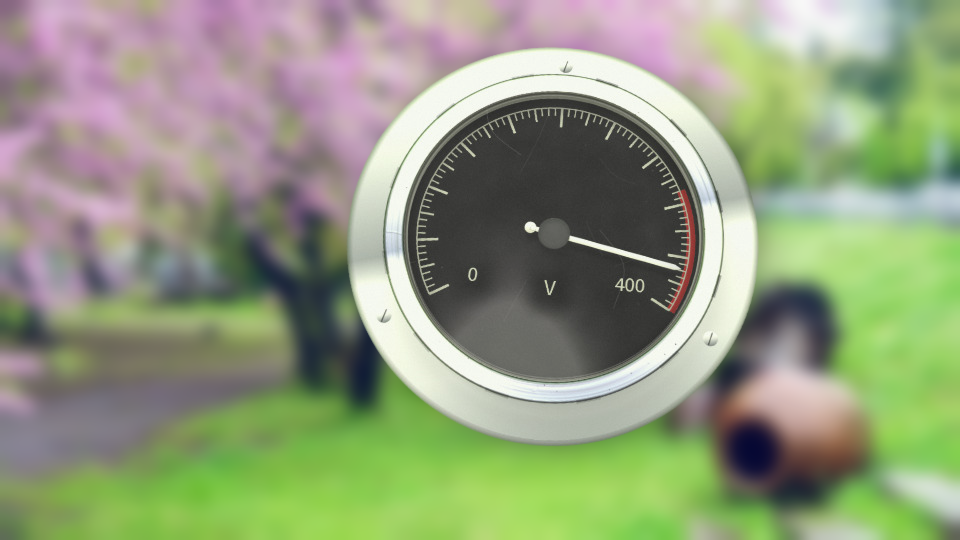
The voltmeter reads {"value": 370, "unit": "V"}
